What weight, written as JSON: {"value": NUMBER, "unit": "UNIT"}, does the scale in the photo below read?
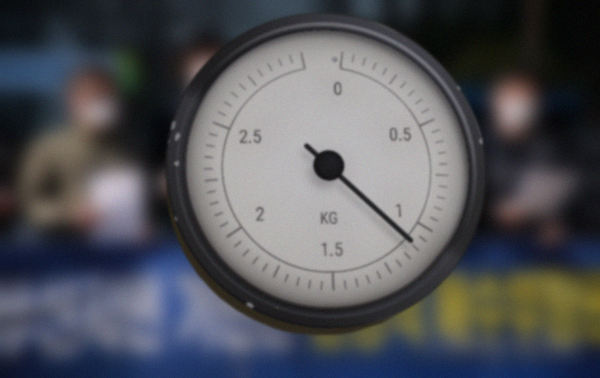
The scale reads {"value": 1.1, "unit": "kg"}
